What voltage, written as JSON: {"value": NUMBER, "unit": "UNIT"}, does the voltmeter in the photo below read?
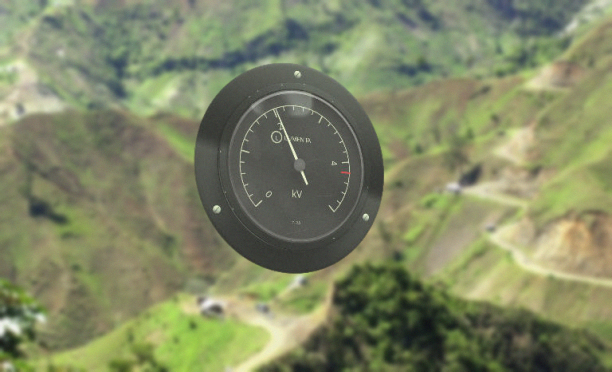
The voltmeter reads {"value": 2, "unit": "kV"}
